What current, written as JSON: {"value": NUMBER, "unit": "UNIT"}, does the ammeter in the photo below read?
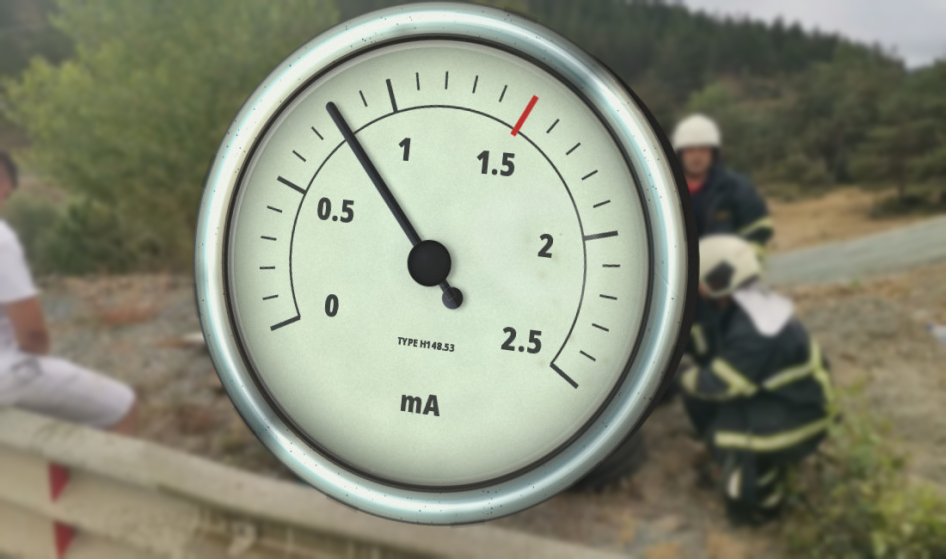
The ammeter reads {"value": 0.8, "unit": "mA"}
